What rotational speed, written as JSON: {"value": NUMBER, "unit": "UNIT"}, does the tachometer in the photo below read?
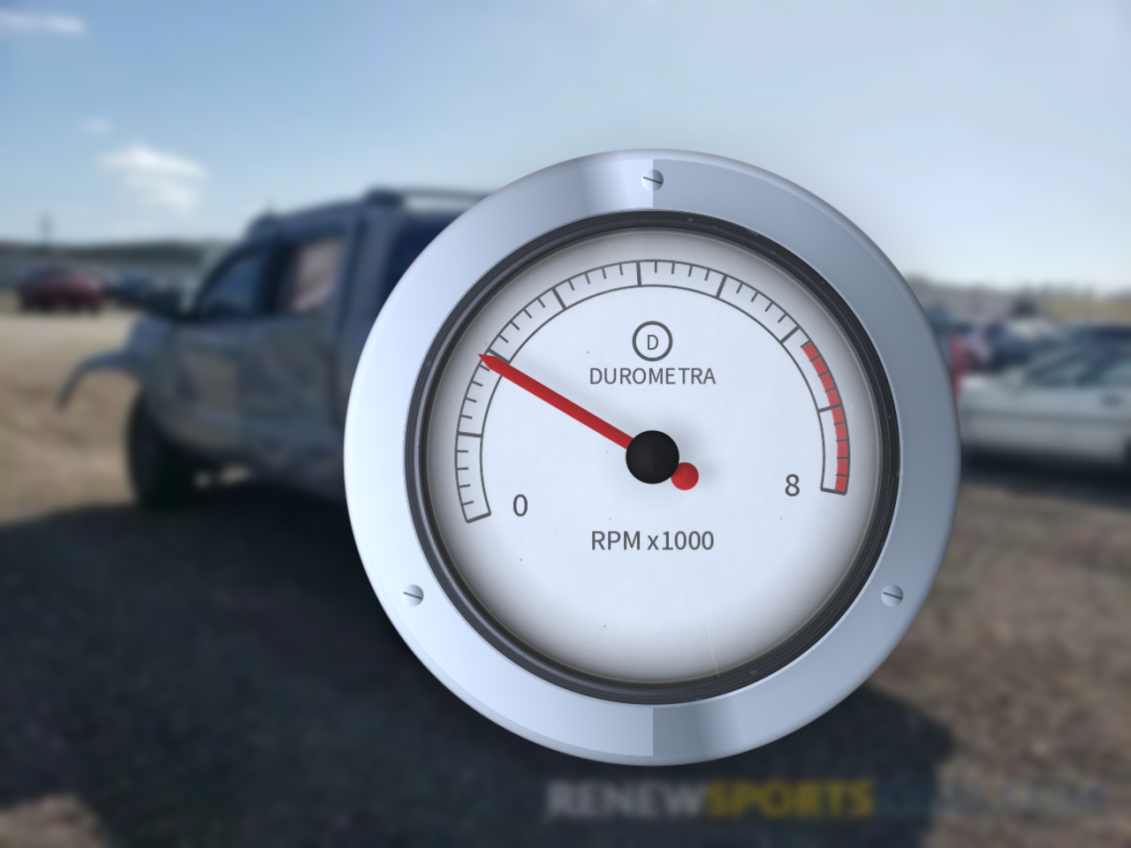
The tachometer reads {"value": 1900, "unit": "rpm"}
